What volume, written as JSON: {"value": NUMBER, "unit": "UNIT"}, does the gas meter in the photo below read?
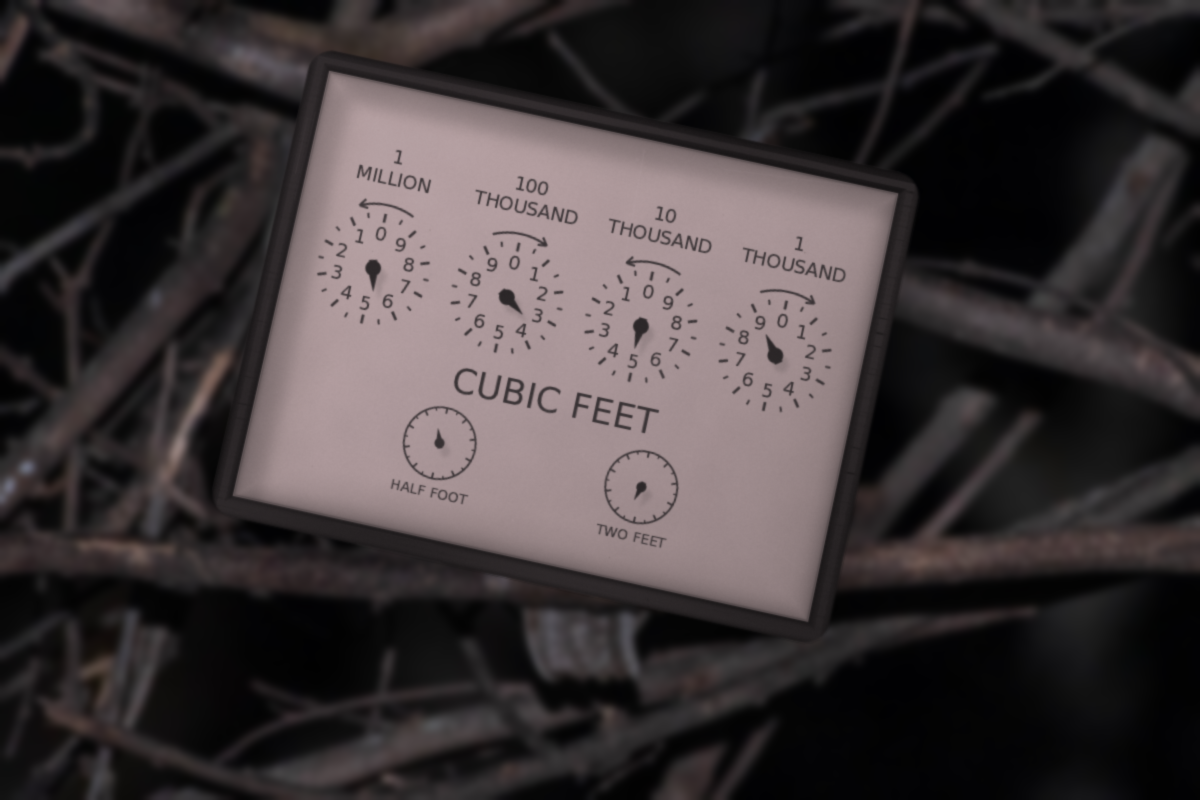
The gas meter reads {"value": 534900, "unit": "ft³"}
